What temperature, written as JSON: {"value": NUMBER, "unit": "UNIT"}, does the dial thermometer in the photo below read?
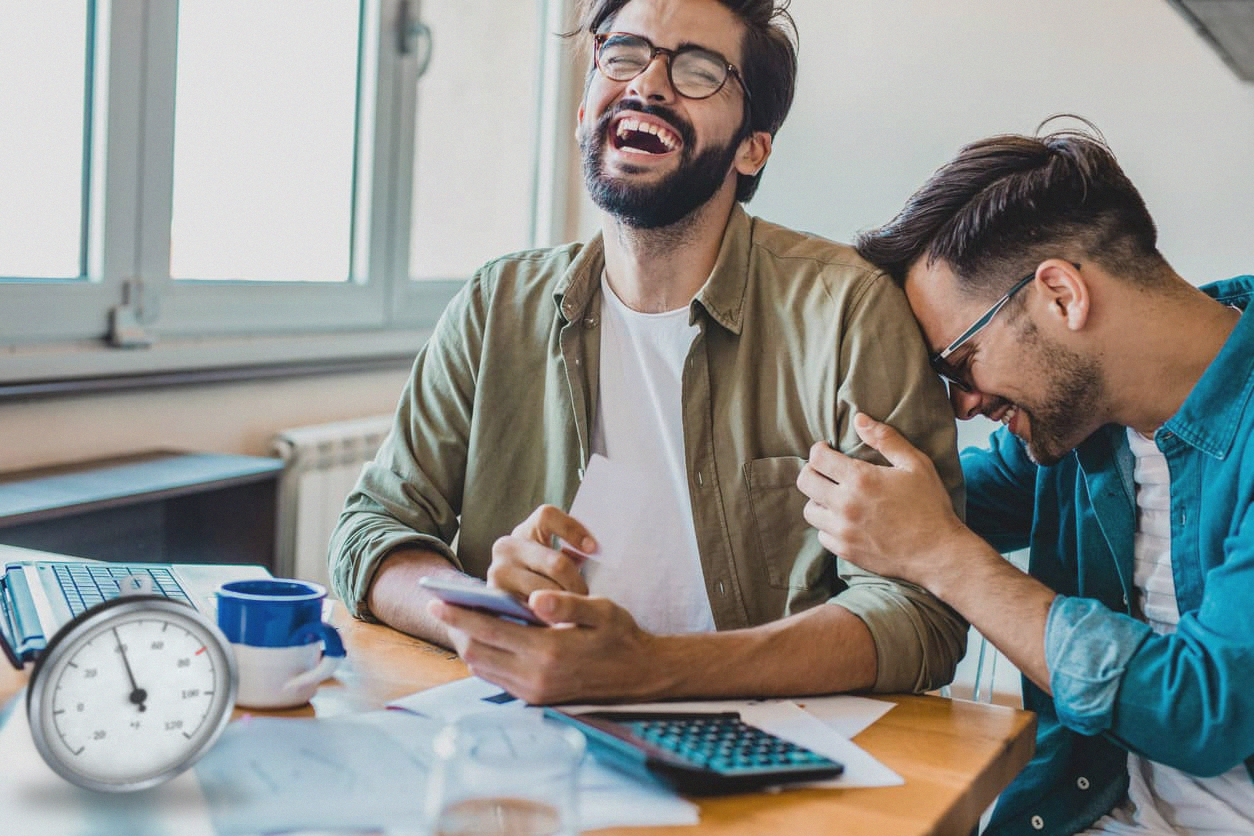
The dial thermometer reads {"value": 40, "unit": "°F"}
